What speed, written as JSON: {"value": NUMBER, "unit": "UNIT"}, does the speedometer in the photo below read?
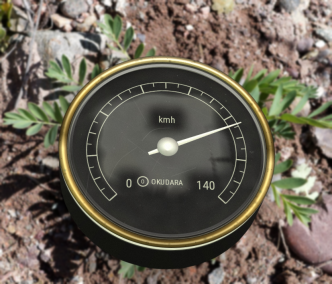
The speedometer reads {"value": 105, "unit": "km/h"}
